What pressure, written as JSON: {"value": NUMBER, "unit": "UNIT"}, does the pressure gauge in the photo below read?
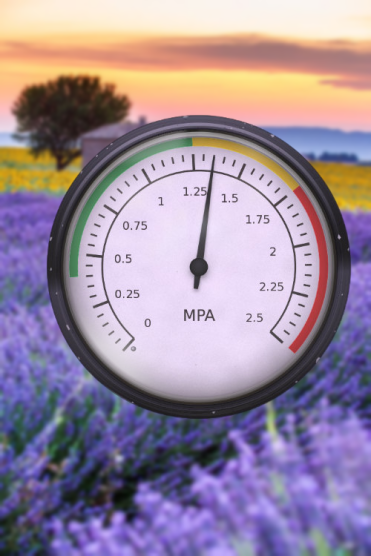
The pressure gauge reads {"value": 1.35, "unit": "MPa"}
